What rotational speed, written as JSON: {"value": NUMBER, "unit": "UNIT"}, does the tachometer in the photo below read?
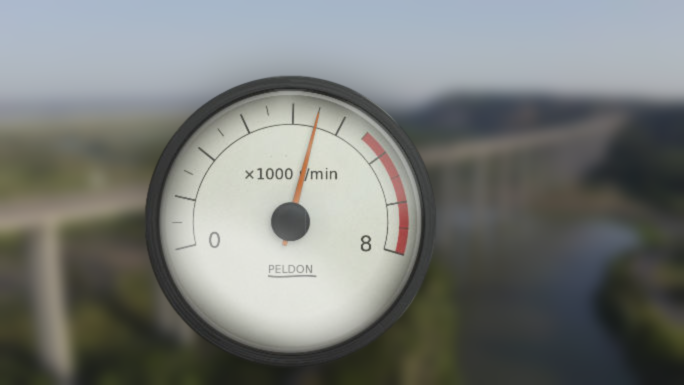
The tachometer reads {"value": 4500, "unit": "rpm"}
